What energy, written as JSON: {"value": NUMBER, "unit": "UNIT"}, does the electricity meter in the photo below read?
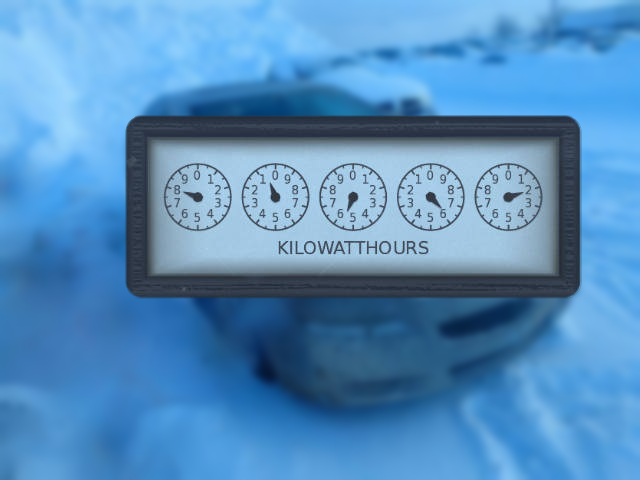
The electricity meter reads {"value": 80562, "unit": "kWh"}
